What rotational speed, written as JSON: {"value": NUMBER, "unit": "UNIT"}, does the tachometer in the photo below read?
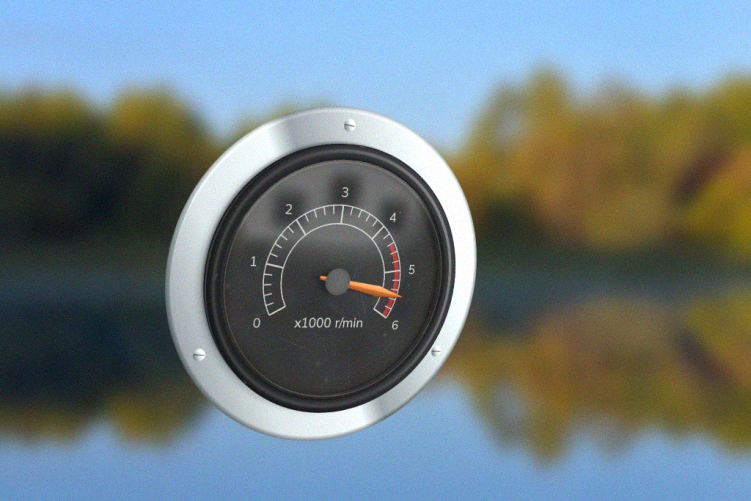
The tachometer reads {"value": 5500, "unit": "rpm"}
